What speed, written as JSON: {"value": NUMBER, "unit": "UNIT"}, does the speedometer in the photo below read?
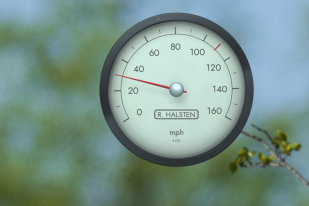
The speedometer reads {"value": 30, "unit": "mph"}
